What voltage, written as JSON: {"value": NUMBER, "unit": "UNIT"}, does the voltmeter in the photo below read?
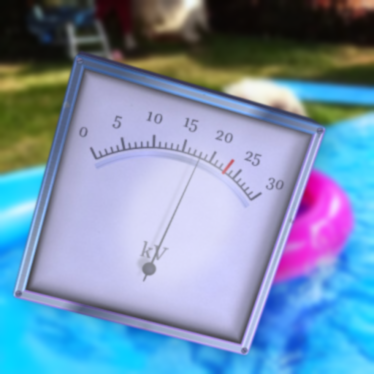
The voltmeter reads {"value": 18, "unit": "kV"}
